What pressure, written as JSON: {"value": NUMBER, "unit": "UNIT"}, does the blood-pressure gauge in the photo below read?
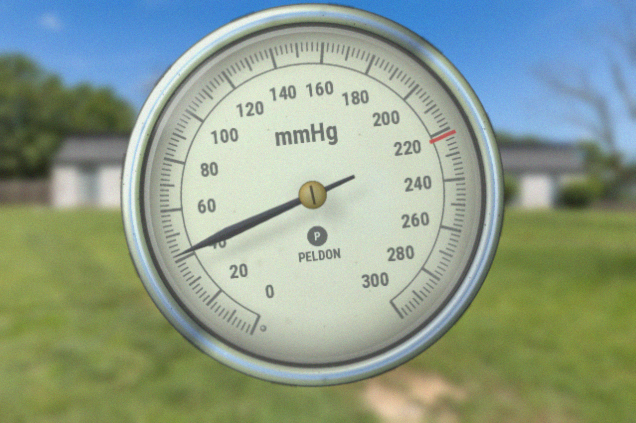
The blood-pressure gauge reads {"value": 42, "unit": "mmHg"}
